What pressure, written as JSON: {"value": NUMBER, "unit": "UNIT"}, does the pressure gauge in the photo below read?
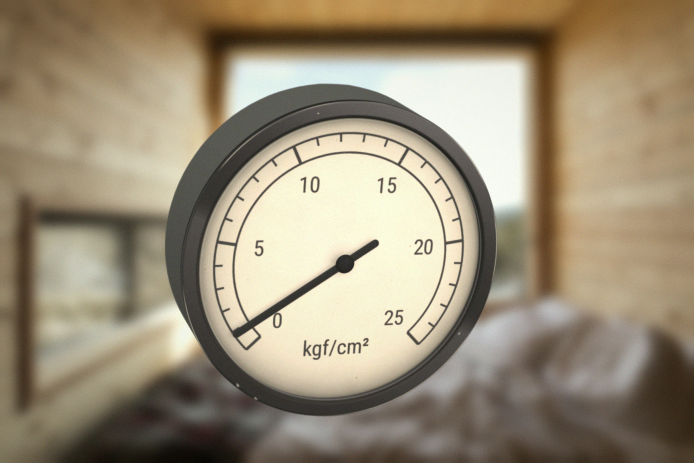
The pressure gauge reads {"value": 1, "unit": "kg/cm²"}
